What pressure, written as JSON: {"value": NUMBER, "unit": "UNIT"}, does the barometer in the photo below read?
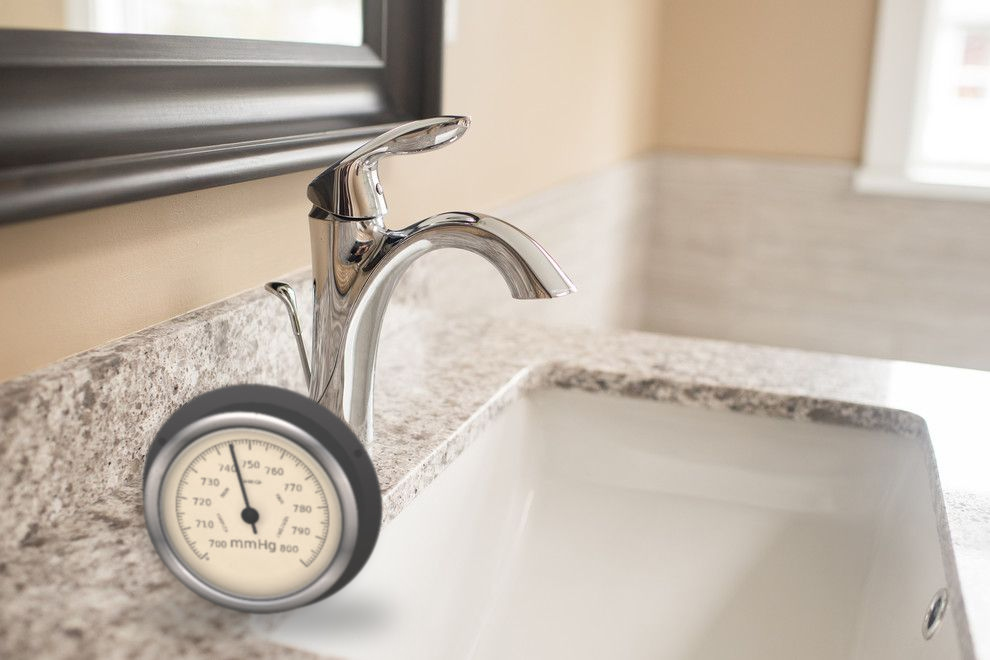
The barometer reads {"value": 745, "unit": "mmHg"}
